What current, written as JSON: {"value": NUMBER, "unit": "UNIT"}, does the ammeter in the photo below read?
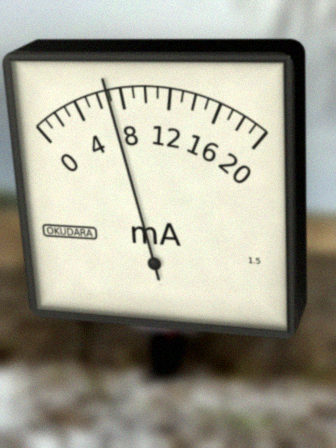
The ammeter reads {"value": 7, "unit": "mA"}
